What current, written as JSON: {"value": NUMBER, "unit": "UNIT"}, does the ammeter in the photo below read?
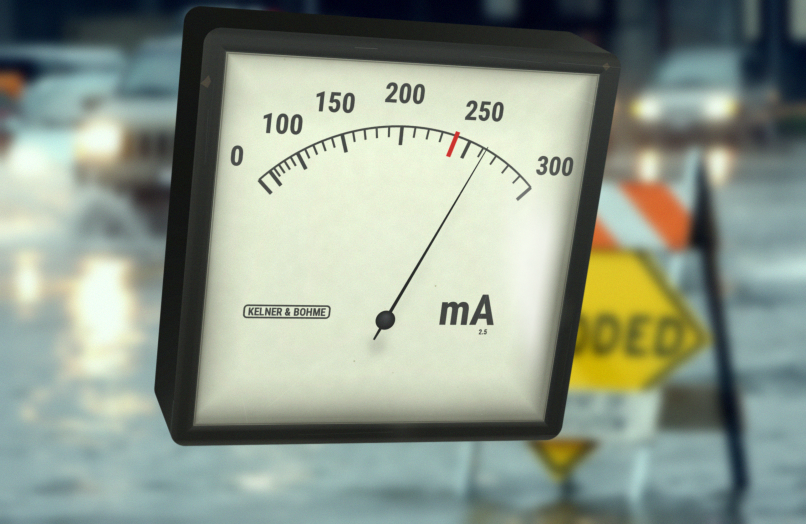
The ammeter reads {"value": 260, "unit": "mA"}
